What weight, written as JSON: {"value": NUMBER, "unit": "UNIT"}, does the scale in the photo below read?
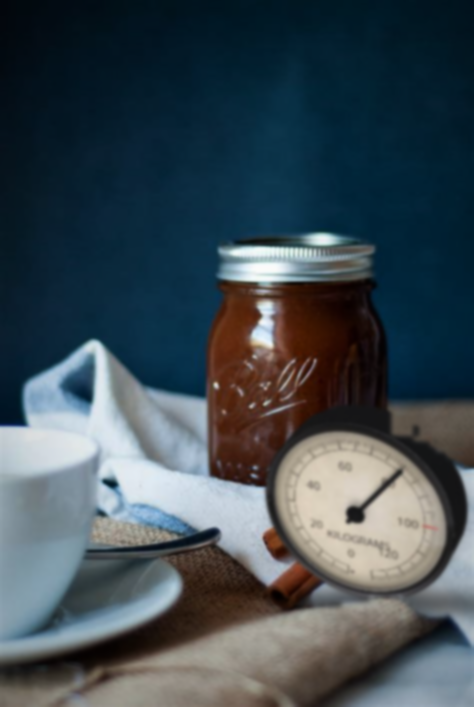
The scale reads {"value": 80, "unit": "kg"}
